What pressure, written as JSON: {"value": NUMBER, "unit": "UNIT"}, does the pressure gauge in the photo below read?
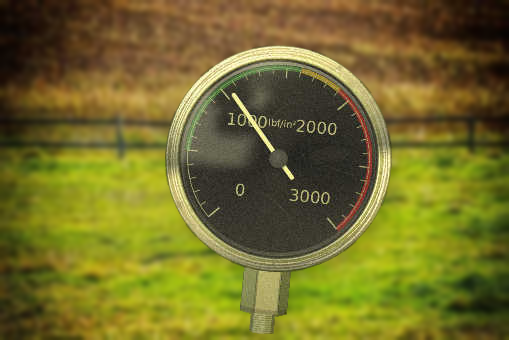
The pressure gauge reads {"value": 1050, "unit": "psi"}
